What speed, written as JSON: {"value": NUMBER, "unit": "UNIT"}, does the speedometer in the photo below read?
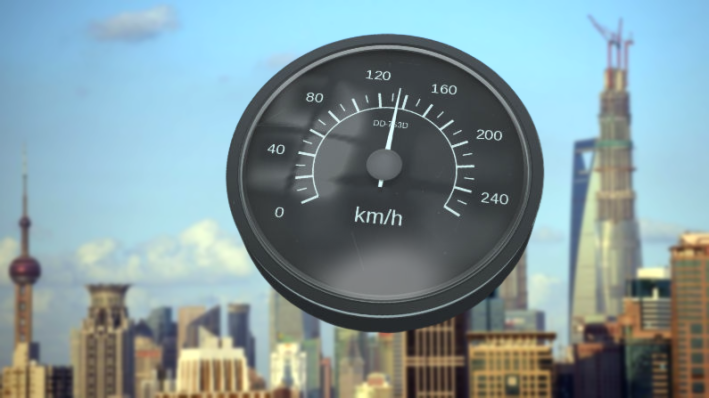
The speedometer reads {"value": 135, "unit": "km/h"}
